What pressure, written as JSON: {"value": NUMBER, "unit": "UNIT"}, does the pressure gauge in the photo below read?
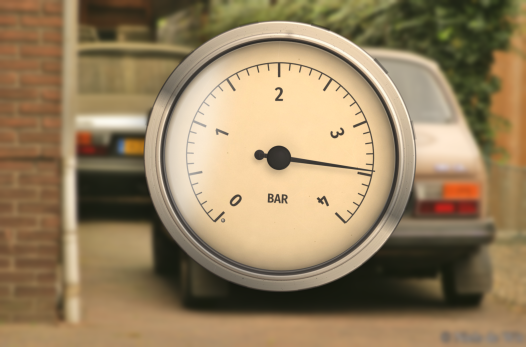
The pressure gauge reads {"value": 3.45, "unit": "bar"}
